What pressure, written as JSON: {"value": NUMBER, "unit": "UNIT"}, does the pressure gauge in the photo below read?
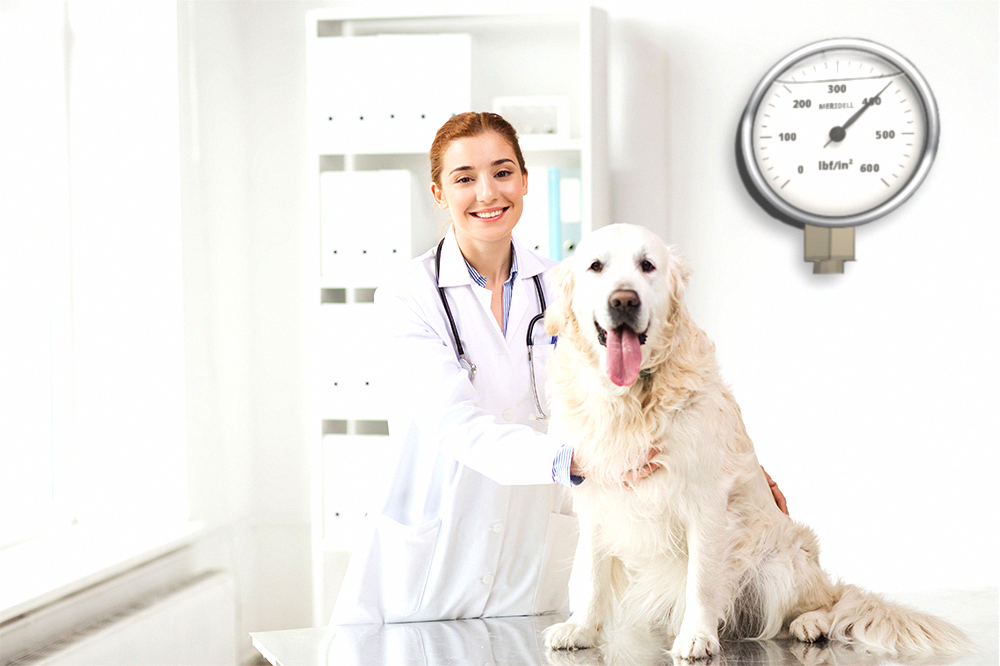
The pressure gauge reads {"value": 400, "unit": "psi"}
